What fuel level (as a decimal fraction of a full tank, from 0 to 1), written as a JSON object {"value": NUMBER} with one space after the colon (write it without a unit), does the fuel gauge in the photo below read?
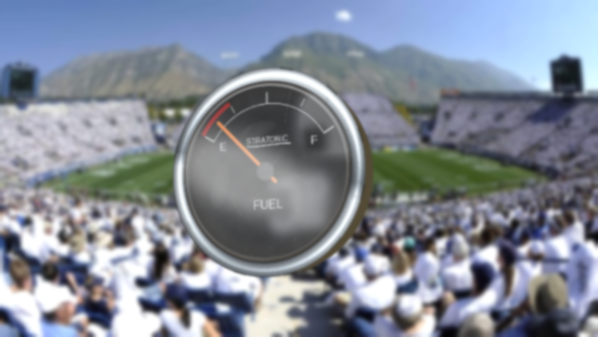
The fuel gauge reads {"value": 0.125}
